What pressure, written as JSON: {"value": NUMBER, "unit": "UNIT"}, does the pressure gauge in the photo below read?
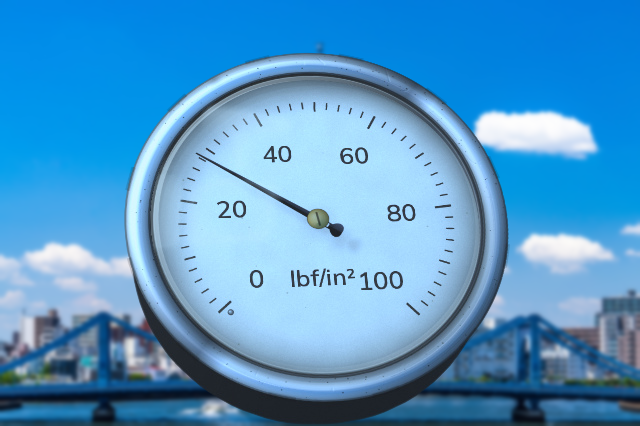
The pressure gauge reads {"value": 28, "unit": "psi"}
